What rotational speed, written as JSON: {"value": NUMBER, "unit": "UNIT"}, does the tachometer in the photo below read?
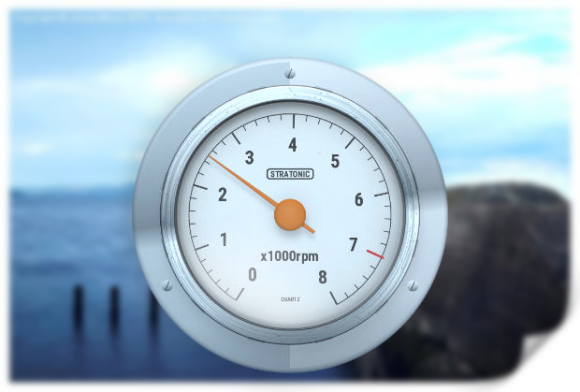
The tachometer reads {"value": 2500, "unit": "rpm"}
